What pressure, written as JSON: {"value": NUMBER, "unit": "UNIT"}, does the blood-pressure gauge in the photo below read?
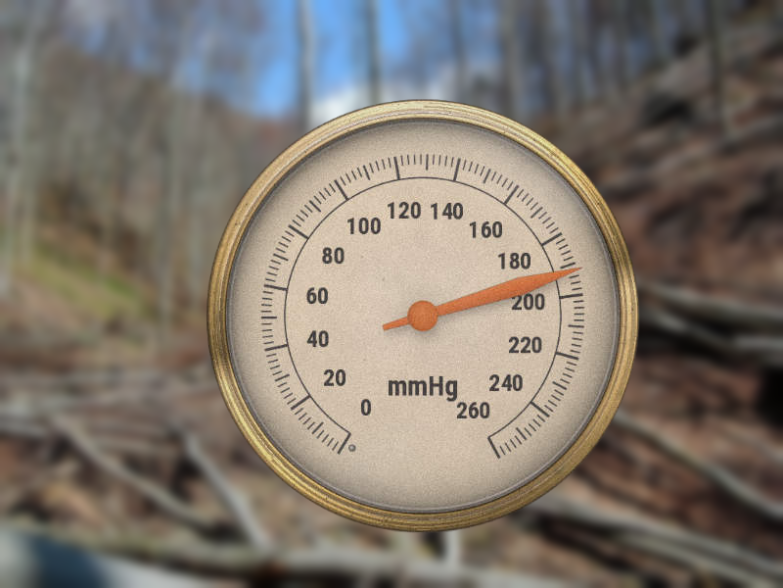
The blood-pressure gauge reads {"value": 192, "unit": "mmHg"}
